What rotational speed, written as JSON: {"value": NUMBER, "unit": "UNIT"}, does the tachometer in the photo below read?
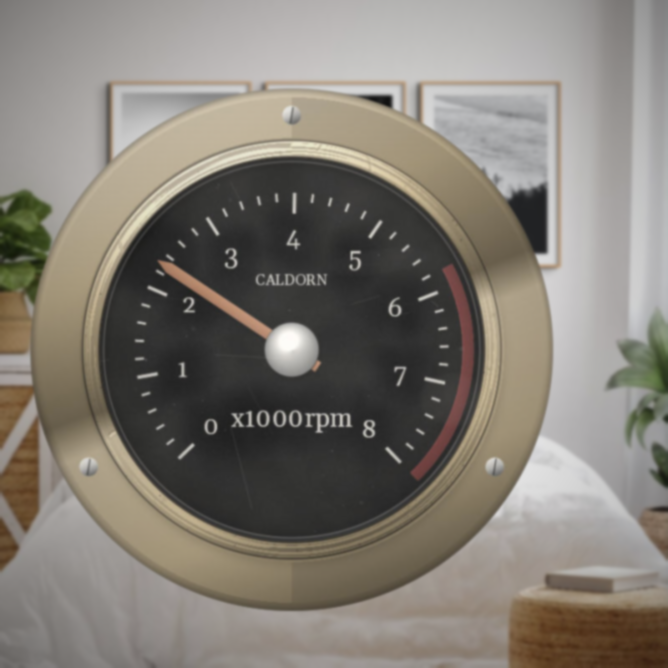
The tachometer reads {"value": 2300, "unit": "rpm"}
